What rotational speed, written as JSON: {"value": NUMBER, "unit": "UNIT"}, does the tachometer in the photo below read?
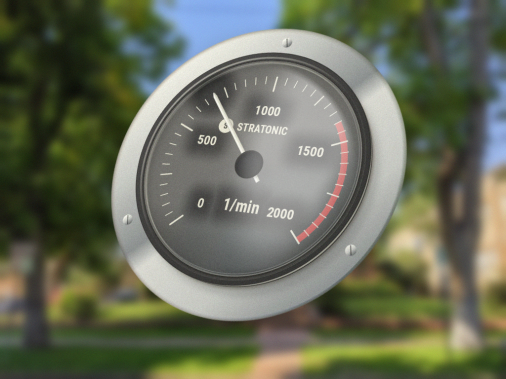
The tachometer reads {"value": 700, "unit": "rpm"}
